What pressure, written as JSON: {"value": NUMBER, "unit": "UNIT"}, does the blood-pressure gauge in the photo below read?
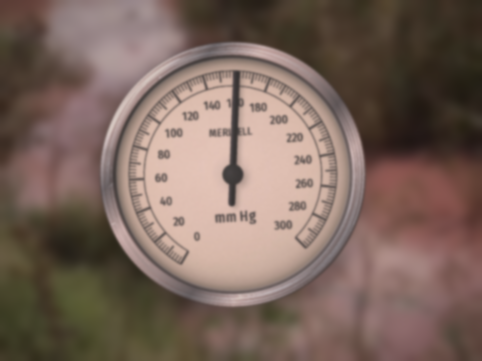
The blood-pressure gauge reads {"value": 160, "unit": "mmHg"}
